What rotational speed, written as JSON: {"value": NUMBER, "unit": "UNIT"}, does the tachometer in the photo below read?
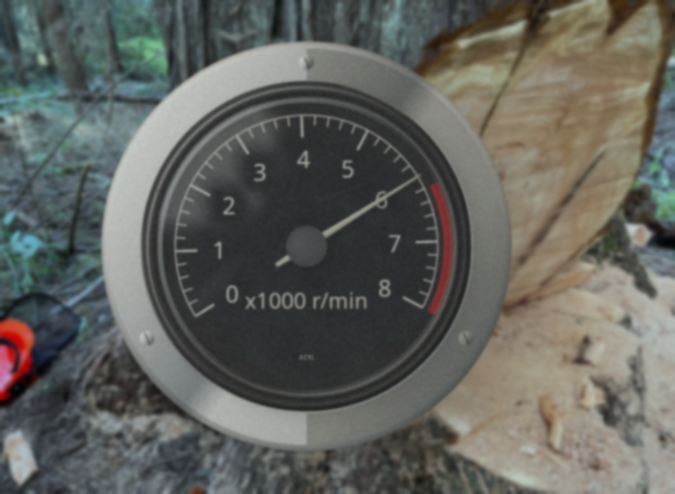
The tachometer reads {"value": 6000, "unit": "rpm"}
